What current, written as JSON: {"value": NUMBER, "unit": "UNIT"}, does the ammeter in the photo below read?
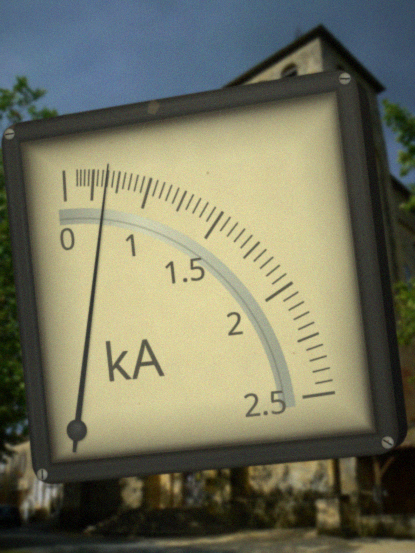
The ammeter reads {"value": 0.65, "unit": "kA"}
